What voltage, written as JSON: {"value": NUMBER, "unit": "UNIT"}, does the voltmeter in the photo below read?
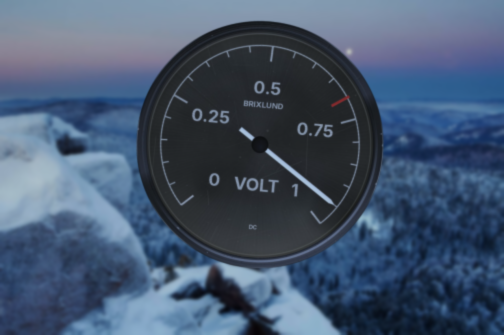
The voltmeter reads {"value": 0.95, "unit": "V"}
